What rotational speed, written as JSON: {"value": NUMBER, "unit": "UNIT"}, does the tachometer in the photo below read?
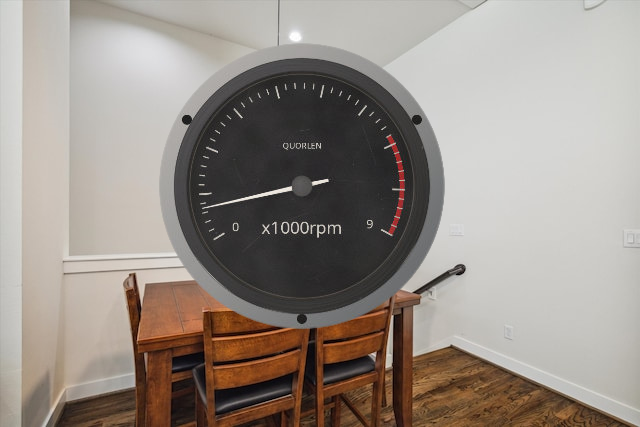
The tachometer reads {"value": 700, "unit": "rpm"}
